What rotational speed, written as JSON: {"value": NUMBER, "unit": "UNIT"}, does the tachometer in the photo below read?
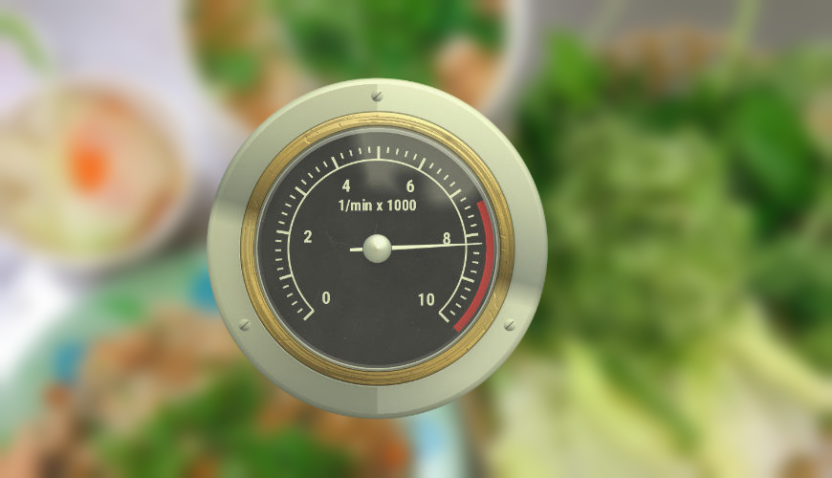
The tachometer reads {"value": 8200, "unit": "rpm"}
